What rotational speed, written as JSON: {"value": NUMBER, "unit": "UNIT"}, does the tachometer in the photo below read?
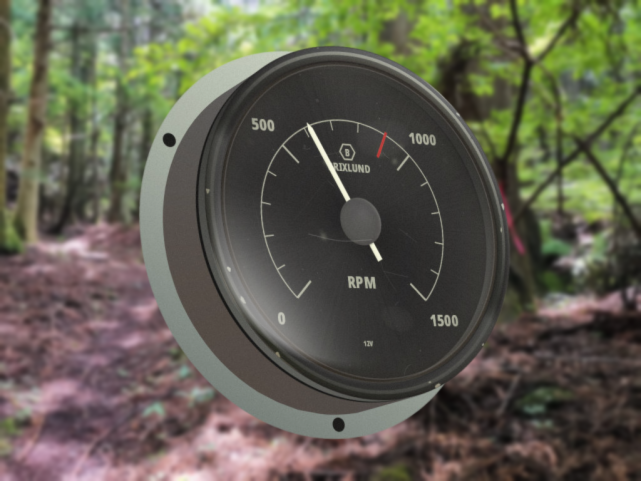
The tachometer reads {"value": 600, "unit": "rpm"}
